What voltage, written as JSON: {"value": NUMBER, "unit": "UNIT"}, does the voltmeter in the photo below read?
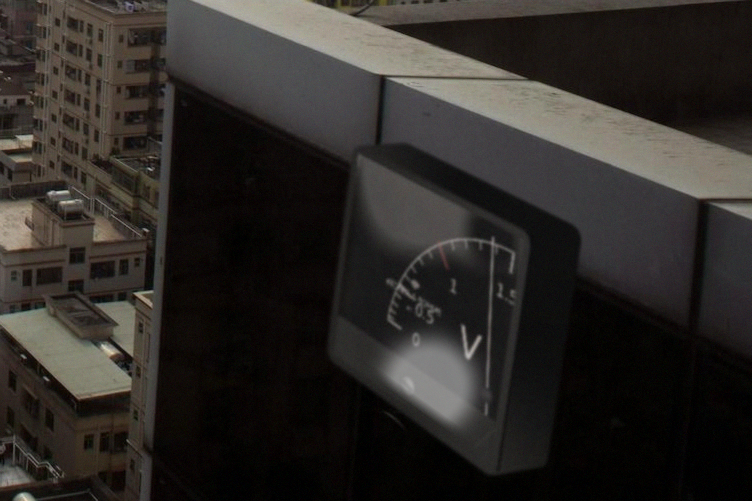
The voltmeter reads {"value": 1.4, "unit": "V"}
